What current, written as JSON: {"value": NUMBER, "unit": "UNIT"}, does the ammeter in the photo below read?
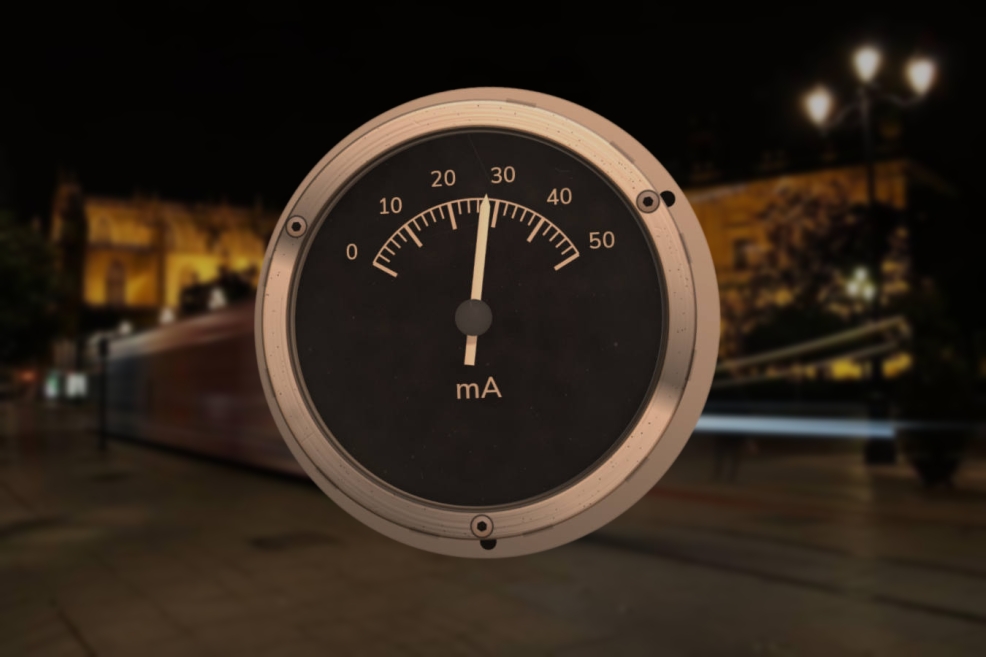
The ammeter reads {"value": 28, "unit": "mA"}
